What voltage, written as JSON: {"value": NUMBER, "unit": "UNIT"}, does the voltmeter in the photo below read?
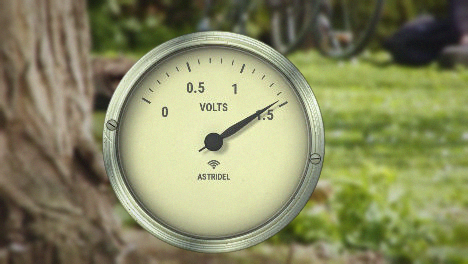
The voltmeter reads {"value": 1.45, "unit": "V"}
